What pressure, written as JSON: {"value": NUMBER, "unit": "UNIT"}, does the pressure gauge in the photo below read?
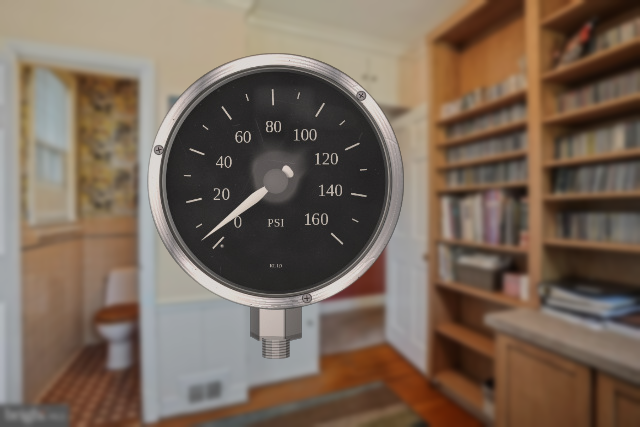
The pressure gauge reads {"value": 5, "unit": "psi"}
